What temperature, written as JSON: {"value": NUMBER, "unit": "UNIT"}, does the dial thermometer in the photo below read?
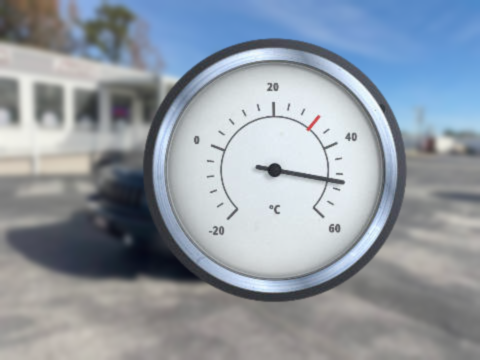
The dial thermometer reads {"value": 50, "unit": "°C"}
